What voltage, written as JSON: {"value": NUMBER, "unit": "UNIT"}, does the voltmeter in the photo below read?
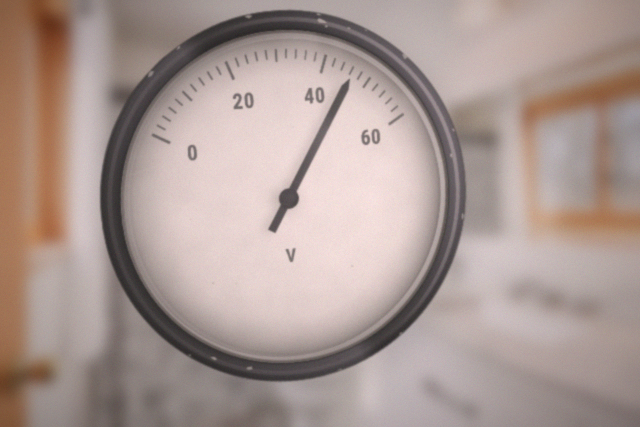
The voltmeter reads {"value": 46, "unit": "V"}
